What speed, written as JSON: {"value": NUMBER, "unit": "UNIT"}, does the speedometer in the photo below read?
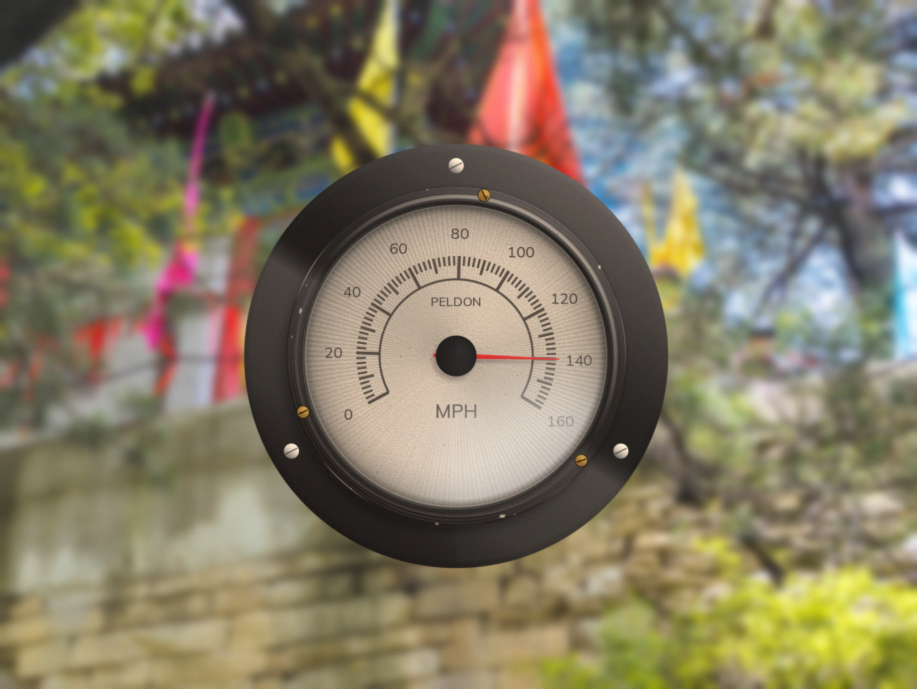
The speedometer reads {"value": 140, "unit": "mph"}
